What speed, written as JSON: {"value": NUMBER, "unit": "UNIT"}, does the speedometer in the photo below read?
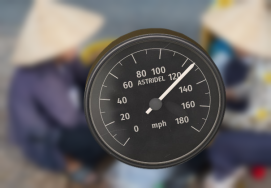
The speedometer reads {"value": 125, "unit": "mph"}
